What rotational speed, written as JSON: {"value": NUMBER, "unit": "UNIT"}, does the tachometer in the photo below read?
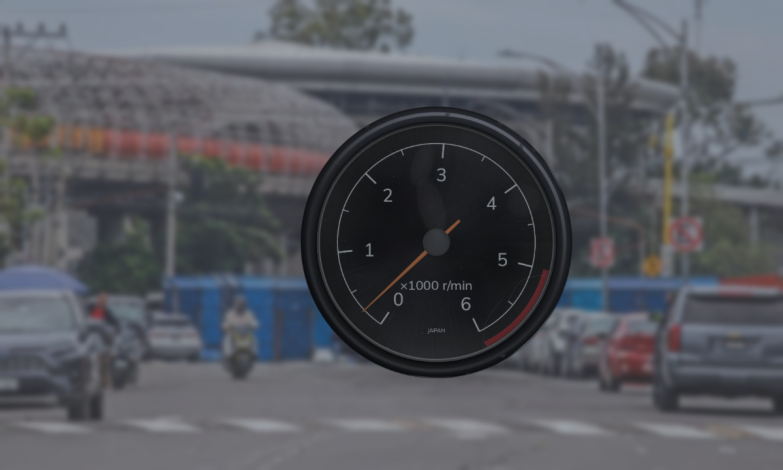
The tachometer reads {"value": 250, "unit": "rpm"}
